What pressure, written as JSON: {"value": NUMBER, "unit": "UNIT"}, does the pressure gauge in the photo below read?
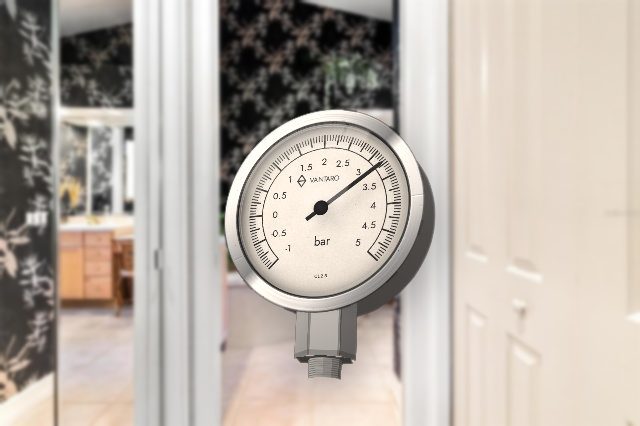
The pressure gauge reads {"value": 3.25, "unit": "bar"}
